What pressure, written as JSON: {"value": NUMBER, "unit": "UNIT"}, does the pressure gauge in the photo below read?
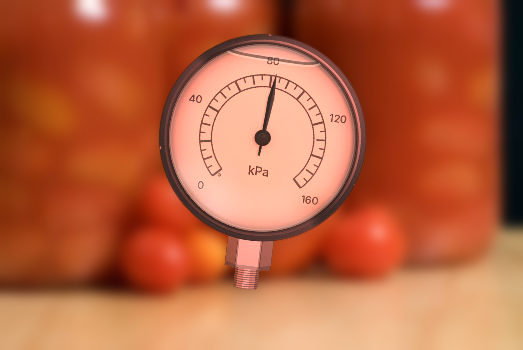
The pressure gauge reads {"value": 82.5, "unit": "kPa"}
